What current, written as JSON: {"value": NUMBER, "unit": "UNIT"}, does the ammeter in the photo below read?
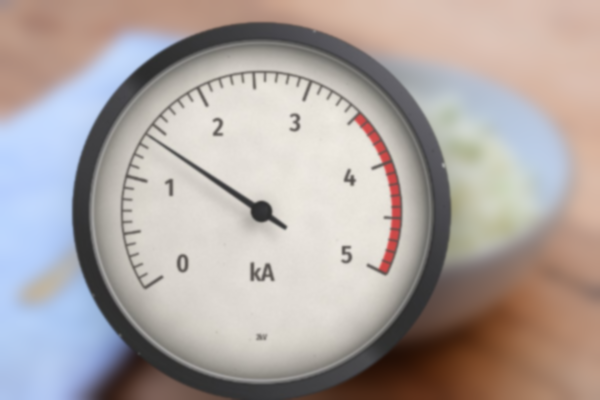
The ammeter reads {"value": 1.4, "unit": "kA"}
